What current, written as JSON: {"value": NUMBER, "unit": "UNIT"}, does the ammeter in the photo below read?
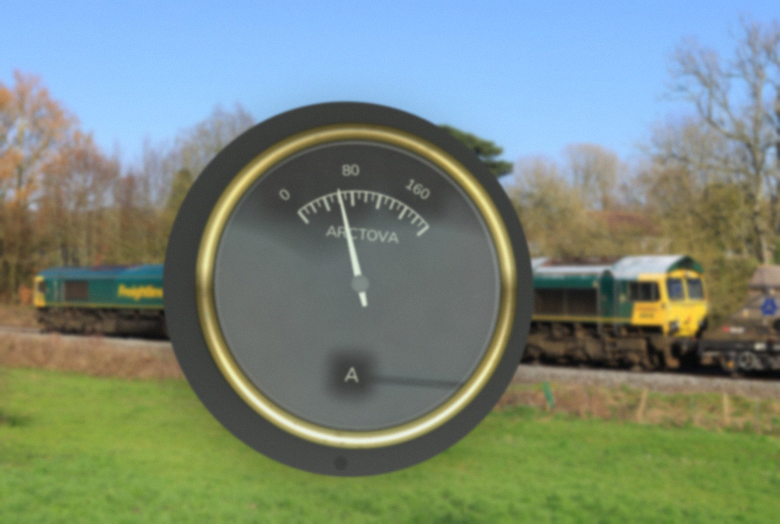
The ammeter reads {"value": 60, "unit": "A"}
